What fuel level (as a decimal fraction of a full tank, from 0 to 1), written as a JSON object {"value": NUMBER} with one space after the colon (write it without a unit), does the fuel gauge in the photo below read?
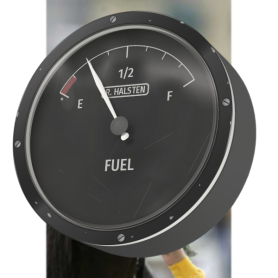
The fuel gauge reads {"value": 0.25}
